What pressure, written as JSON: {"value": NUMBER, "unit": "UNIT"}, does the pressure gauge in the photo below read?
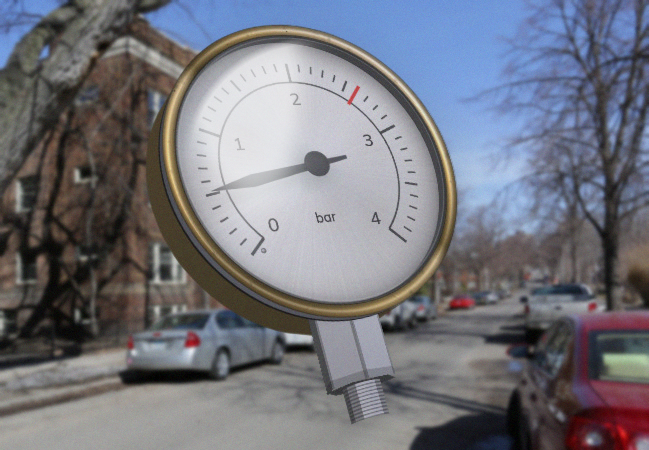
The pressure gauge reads {"value": 0.5, "unit": "bar"}
